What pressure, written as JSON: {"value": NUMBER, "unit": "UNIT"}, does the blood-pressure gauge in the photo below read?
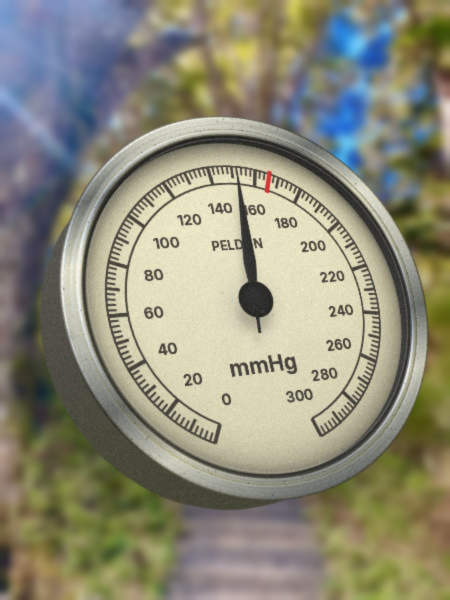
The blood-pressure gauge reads {"value": 150, "unit": "mmHg"}
